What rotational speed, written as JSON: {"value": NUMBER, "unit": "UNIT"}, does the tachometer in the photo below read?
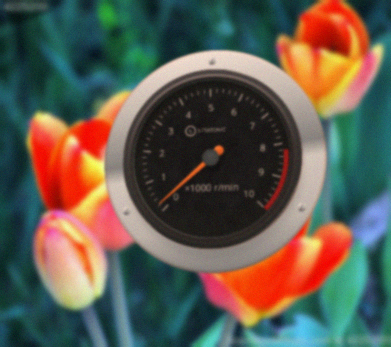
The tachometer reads {"value": 200, "unit": "rpm"}
